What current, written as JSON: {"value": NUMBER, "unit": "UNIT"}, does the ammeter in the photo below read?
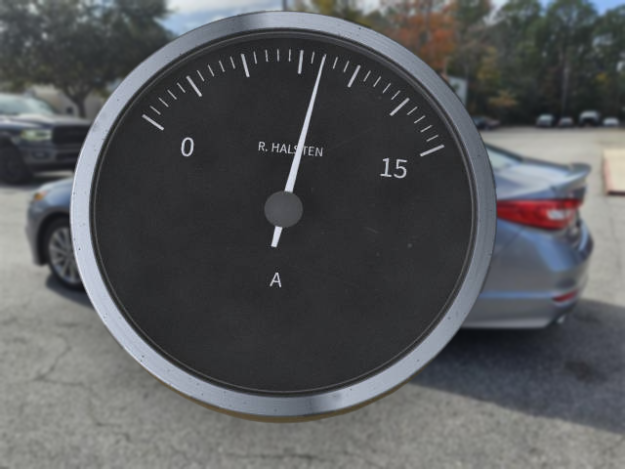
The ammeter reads {"value": 8.5, "unit": "A"}
